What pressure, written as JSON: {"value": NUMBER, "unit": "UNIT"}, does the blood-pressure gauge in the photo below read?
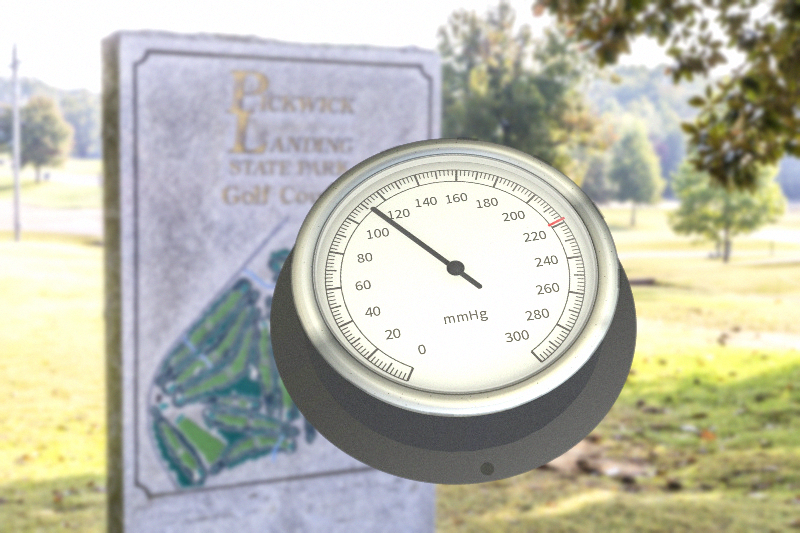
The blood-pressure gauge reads {"value": 110, "unit": "mmHg"}
